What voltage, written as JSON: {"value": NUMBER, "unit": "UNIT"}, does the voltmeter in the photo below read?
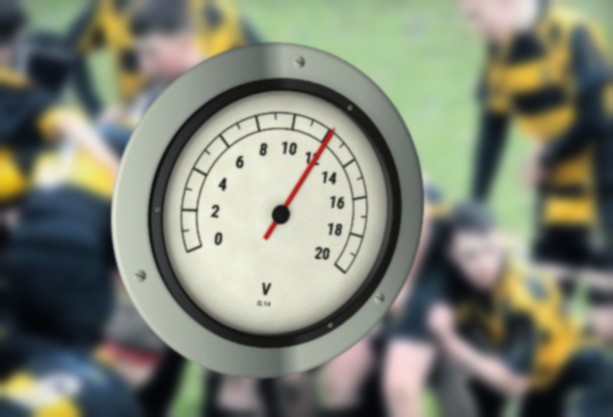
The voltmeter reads {"value": 12, "unit": "V"}
